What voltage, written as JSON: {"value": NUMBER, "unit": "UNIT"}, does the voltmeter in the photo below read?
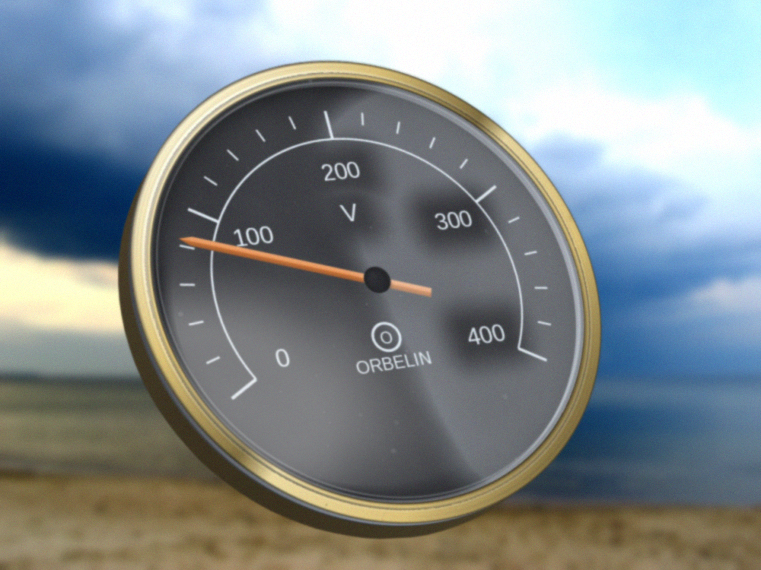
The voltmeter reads {"value": 80, "unit": "V"}
